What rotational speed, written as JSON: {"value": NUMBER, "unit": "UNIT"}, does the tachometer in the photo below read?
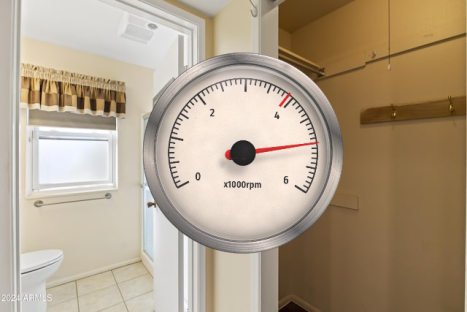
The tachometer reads {"value": 5000, "unit": "rpm"}
